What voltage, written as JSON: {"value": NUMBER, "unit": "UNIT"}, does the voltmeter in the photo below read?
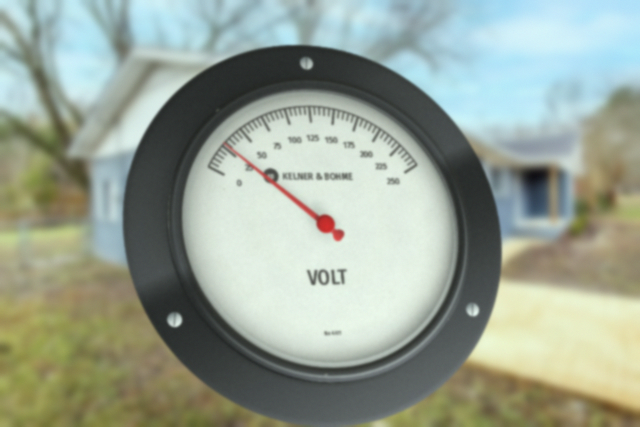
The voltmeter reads {"value": 25, "unit": "V"}
